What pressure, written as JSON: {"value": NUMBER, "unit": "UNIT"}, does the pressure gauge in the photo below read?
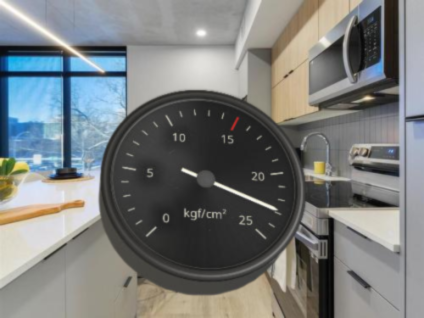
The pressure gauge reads {"value": 23, "unit": "kg/cm²"}
